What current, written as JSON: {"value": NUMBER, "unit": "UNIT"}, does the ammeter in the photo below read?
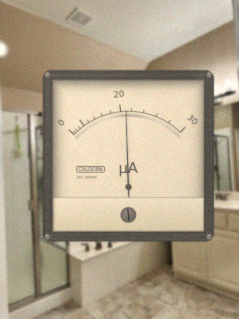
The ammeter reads {"value": 21, "unit": "µA"}
